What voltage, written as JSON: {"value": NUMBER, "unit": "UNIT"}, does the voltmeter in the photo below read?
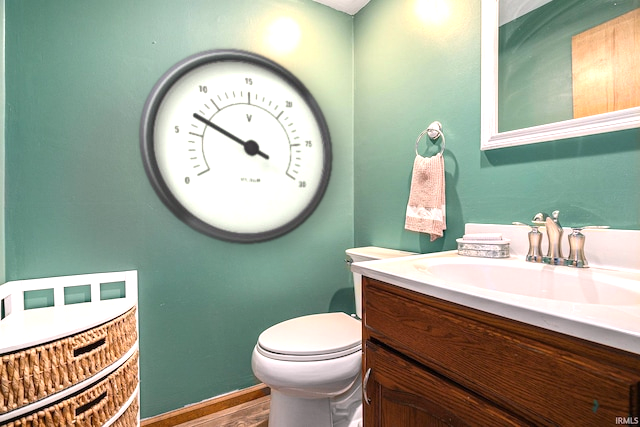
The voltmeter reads {"value": 7, "unit": "V"}
